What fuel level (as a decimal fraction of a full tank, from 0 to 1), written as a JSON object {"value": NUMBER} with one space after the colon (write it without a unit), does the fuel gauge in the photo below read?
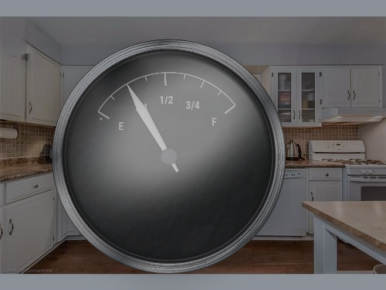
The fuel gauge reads {"value": 0.25}
